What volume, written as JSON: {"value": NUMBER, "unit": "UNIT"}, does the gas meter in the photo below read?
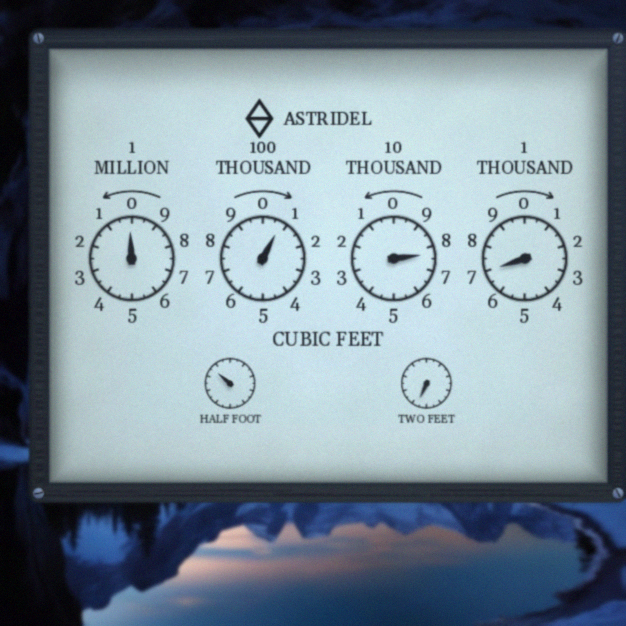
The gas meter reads {"value": 7700, "unit": "ft³"}
